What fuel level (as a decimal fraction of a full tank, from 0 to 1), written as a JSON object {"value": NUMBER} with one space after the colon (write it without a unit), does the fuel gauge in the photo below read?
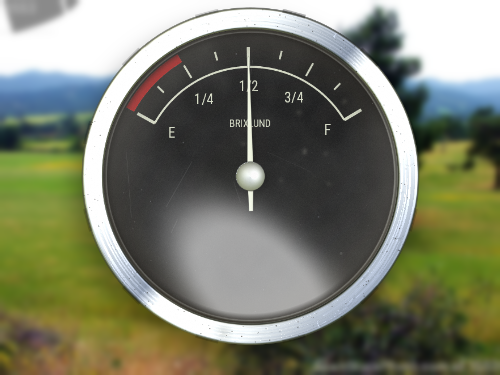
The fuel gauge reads {"value": 0.5}
